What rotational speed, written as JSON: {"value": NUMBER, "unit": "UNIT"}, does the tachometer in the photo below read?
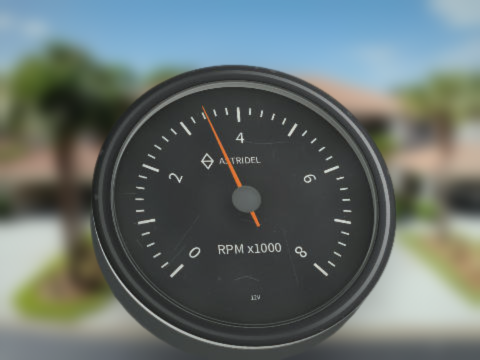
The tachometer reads {"value": 3400, "unit": "rpm"}
